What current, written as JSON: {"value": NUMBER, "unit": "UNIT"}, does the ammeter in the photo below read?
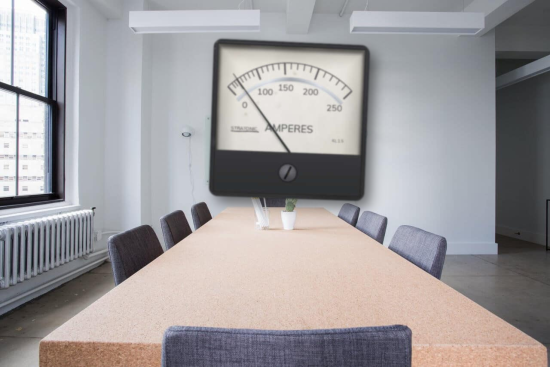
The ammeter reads {"value": 50, "unit": "A"}
